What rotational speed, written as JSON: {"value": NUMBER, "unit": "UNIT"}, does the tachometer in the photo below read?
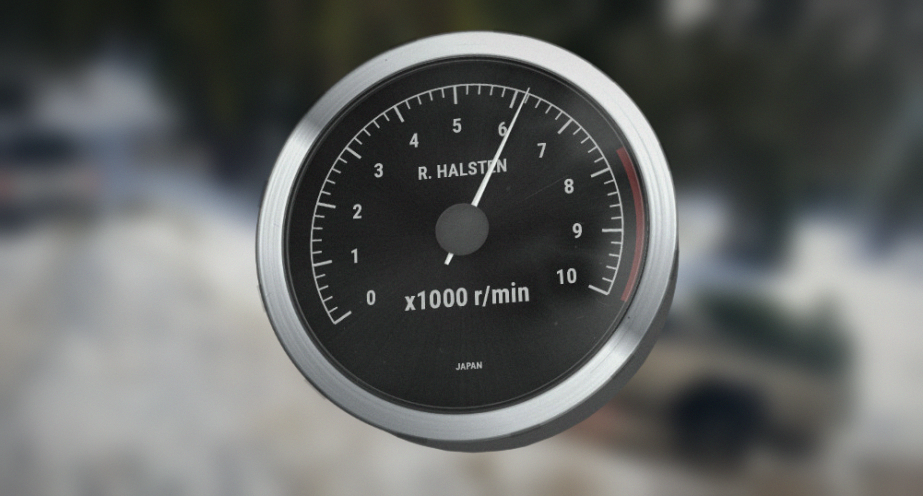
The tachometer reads {"value": 6200, "unit": "rpm"}
